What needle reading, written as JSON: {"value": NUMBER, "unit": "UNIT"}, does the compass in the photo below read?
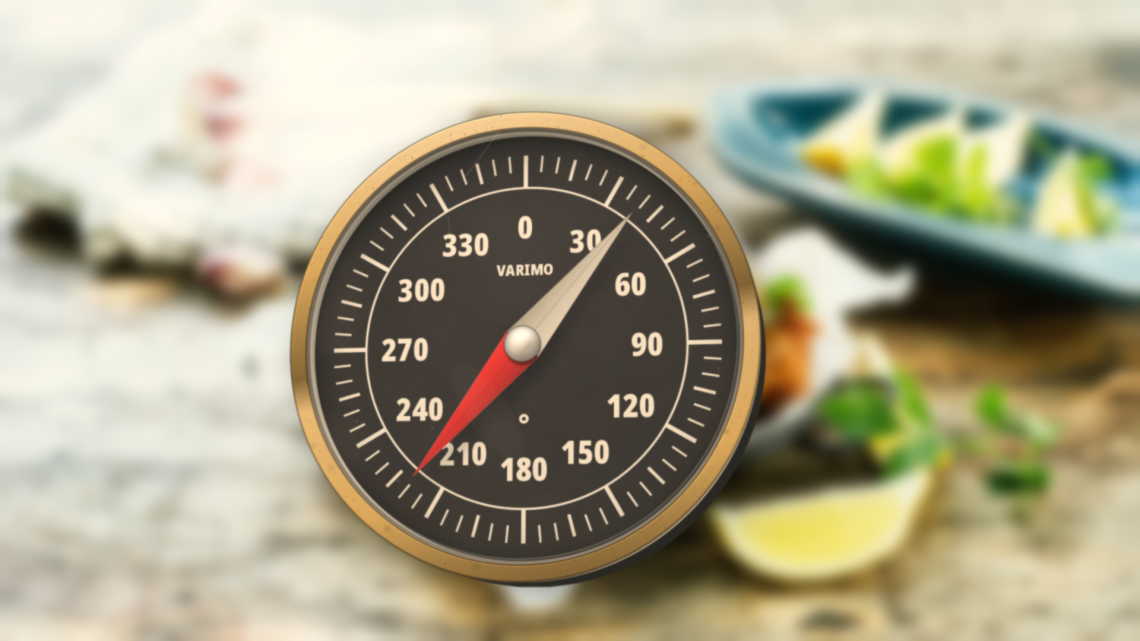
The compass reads {"value": 220, "unit": "°"}
